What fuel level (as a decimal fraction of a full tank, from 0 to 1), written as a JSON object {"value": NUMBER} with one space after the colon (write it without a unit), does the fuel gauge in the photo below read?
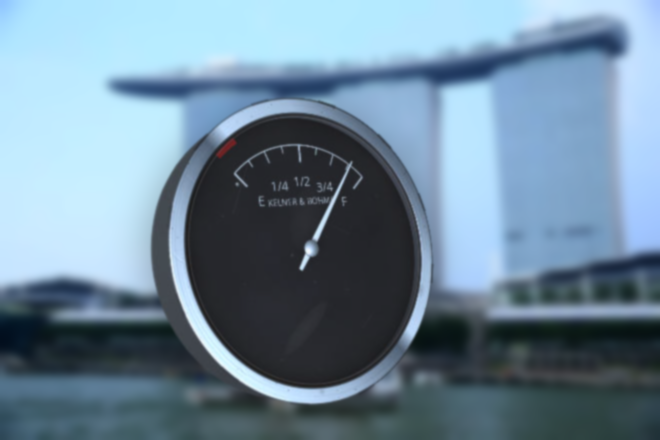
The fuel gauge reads {"value": 0.875}
